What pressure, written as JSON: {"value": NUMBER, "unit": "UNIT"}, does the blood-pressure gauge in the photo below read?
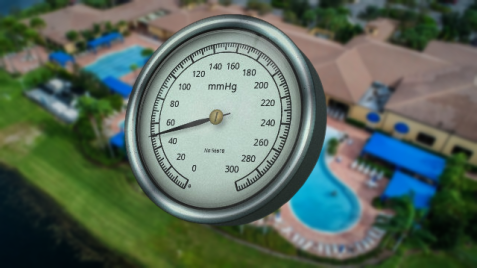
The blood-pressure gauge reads {"value": 50, "unit": "mmHg"}
